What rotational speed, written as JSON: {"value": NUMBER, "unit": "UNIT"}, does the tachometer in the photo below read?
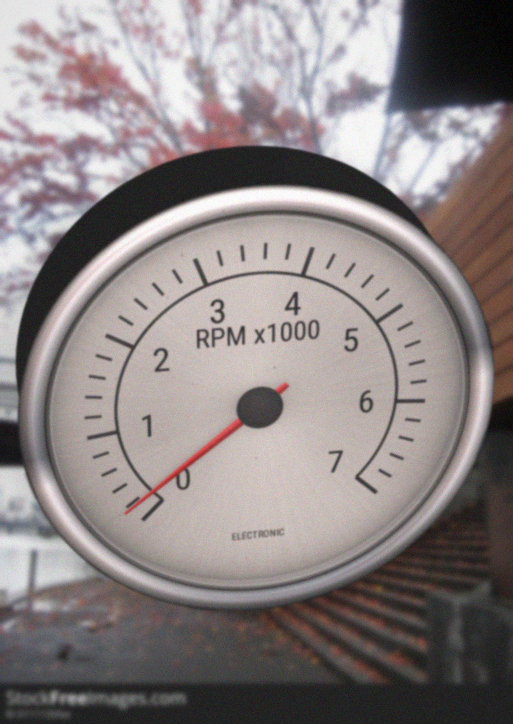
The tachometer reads {"value": 200, "unit": "rpm"}
